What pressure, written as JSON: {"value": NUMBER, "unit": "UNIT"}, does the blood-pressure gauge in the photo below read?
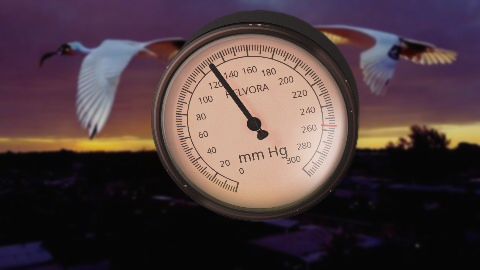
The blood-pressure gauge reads {"value": 130, "unit": "mmHg"}
